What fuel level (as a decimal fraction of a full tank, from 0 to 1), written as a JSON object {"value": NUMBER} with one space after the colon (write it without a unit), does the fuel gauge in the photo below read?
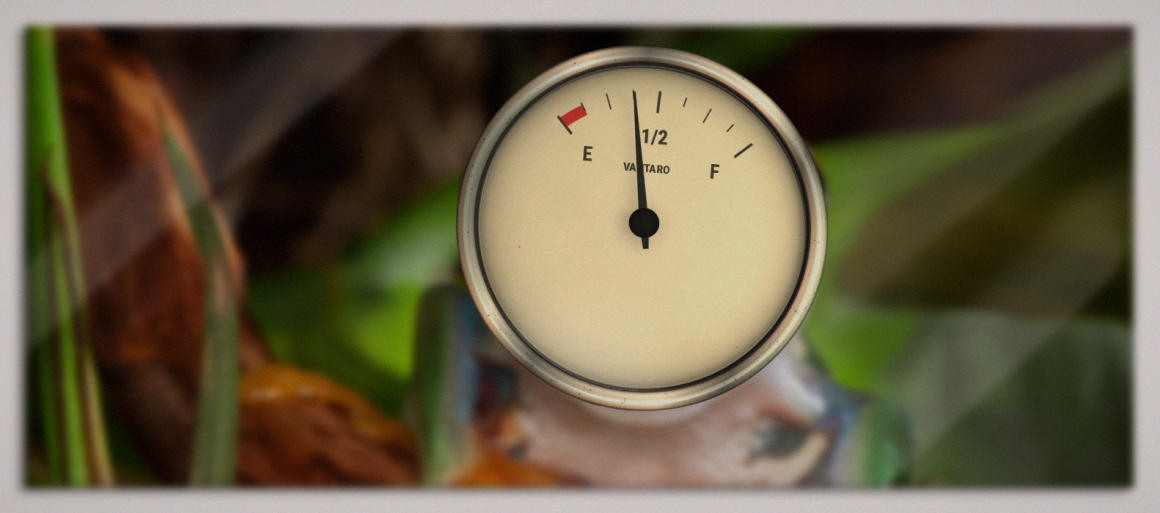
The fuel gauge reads {"value": 0.375}
